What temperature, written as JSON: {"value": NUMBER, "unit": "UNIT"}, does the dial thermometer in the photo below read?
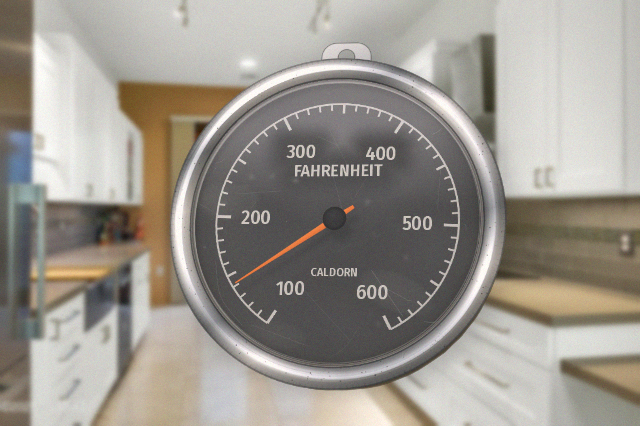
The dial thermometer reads {"value": 140, "unit": "°F"}
